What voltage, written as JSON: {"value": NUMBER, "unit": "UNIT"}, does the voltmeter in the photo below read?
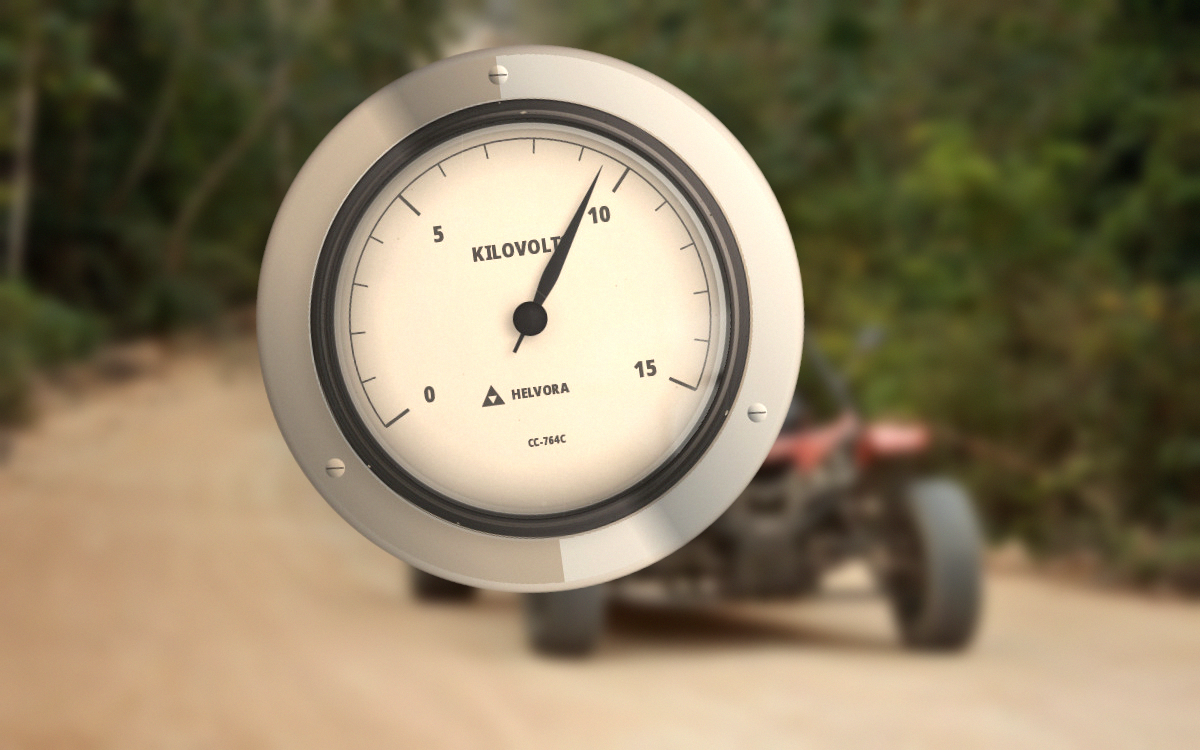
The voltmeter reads {"value": 9.5, "unit": "kV"}
